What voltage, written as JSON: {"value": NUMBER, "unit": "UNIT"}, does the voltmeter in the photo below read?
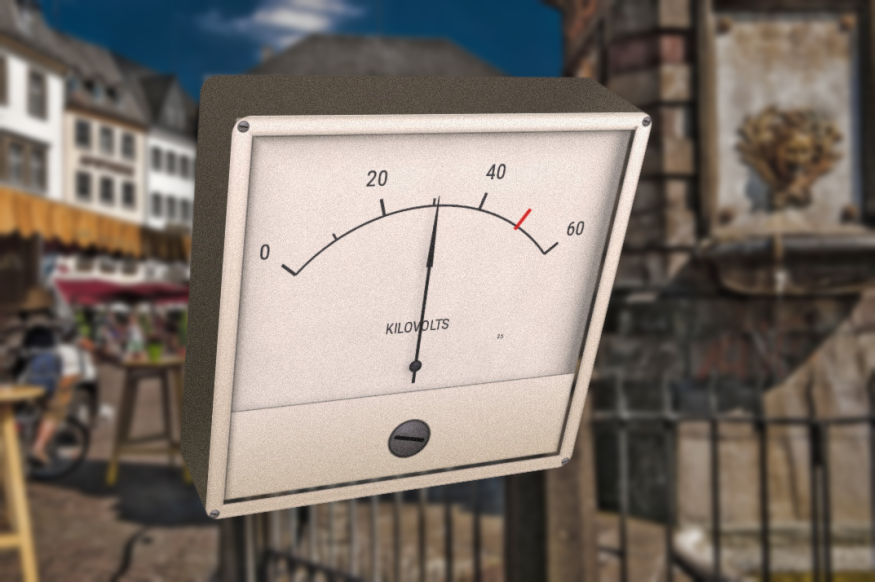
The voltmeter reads {"value": 30, "unit": "kV"}
